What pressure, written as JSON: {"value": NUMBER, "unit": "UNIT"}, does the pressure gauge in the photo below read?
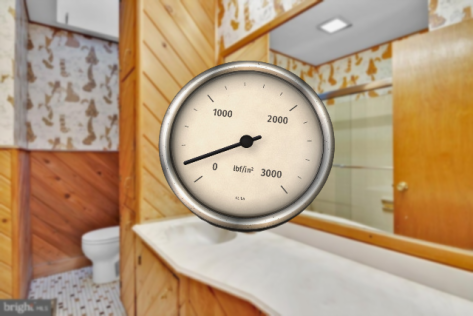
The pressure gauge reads {"value": 200, "unit": "psi"}
